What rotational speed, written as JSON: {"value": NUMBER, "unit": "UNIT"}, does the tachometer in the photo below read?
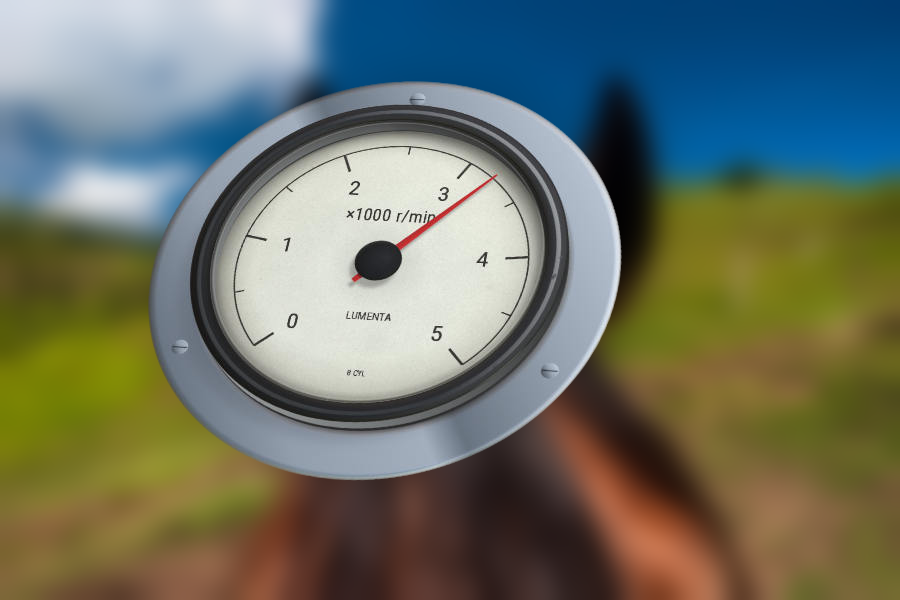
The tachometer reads {"value": 3250, "unit": "rpm"}
